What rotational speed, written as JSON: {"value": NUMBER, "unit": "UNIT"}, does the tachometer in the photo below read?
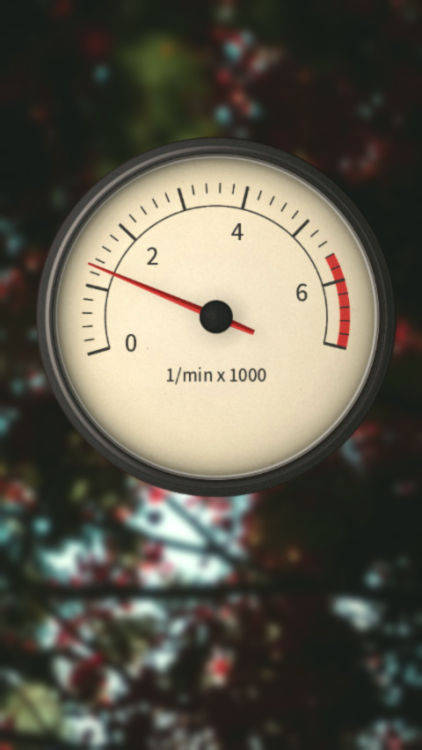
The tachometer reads {"value": 1300, "unit": "rpm"}
